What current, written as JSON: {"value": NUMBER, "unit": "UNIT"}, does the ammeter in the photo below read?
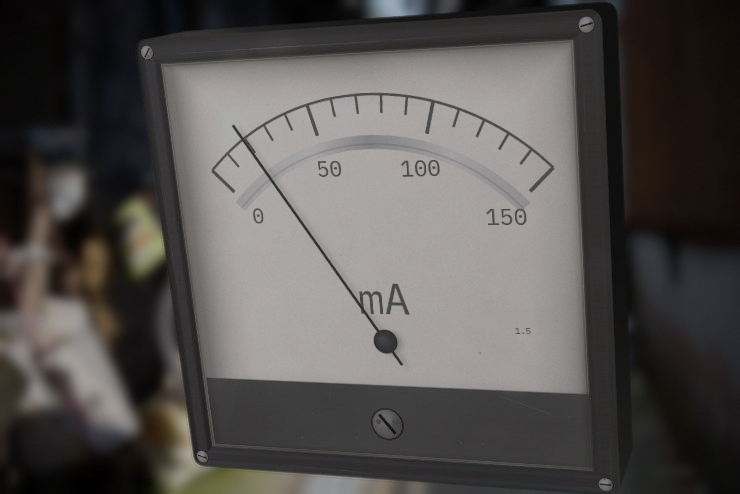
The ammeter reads {"value": 20, "unit": "mA"}
